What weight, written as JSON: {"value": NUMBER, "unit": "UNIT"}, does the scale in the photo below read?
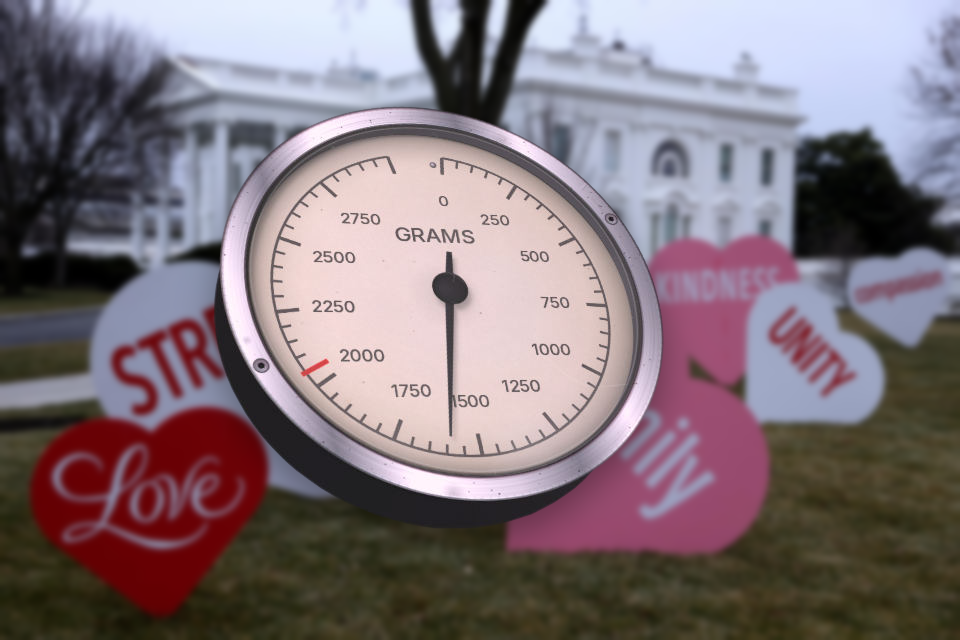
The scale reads {"value": 1600, "unit": "g"}
